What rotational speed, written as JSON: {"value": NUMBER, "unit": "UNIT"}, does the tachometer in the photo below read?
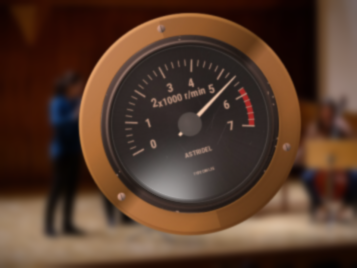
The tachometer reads {"value": 5400, "unit": "rpm"}
